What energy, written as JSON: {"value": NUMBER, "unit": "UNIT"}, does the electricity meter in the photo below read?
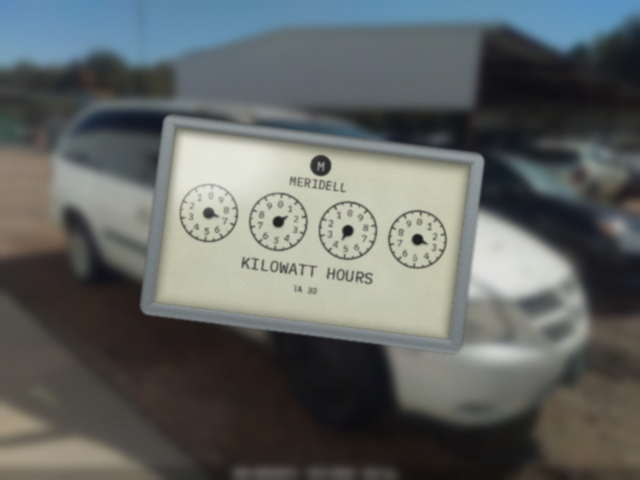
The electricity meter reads {"value": 7143, "unit": "kWh"}
